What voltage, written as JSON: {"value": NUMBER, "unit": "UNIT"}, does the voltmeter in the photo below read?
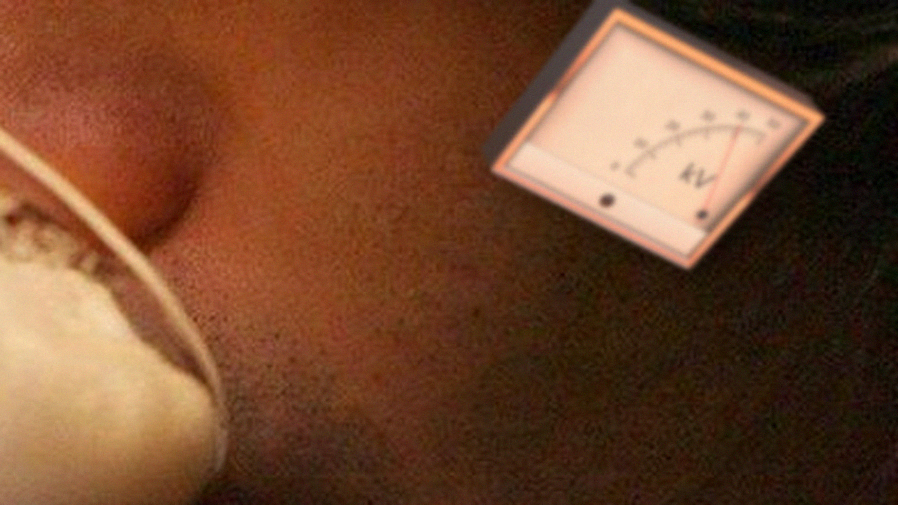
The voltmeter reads {"value": 40, "unit": "kV"}
